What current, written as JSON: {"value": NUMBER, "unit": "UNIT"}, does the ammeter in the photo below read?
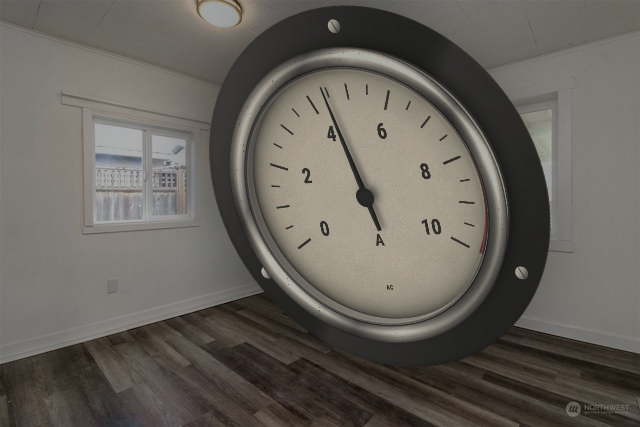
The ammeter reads {"value": 4.5, "unit": "A"}
